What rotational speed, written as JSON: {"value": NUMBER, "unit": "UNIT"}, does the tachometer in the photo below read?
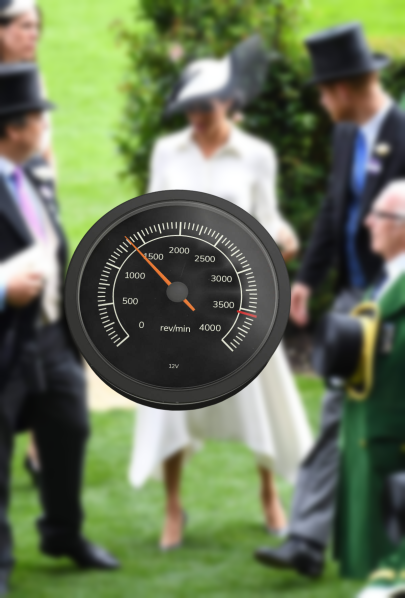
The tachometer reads {"value": 1350, "unit": "rpm"}
